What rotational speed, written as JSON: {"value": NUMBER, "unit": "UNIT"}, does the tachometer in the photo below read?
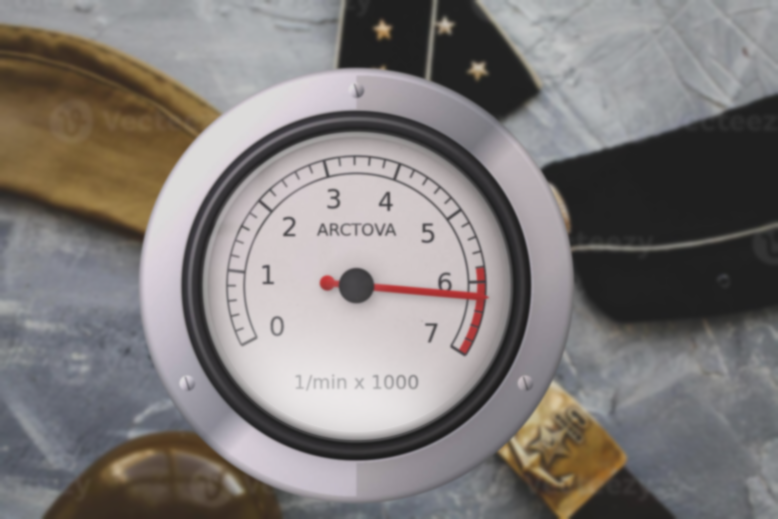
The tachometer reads {"value": 6200, "unit": "rpm"}
